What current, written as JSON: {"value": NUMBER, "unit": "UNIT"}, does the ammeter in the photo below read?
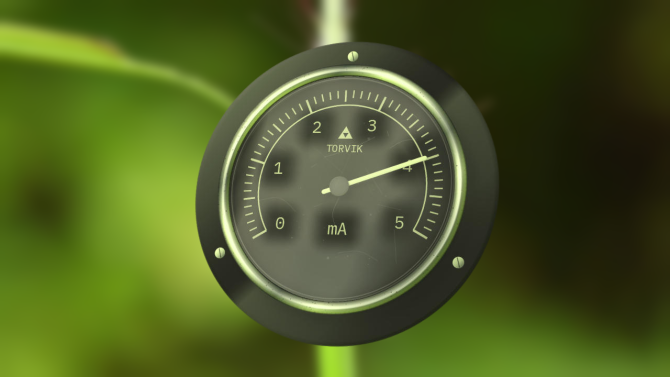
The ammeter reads {"value": 4, "unit": "mA"}
